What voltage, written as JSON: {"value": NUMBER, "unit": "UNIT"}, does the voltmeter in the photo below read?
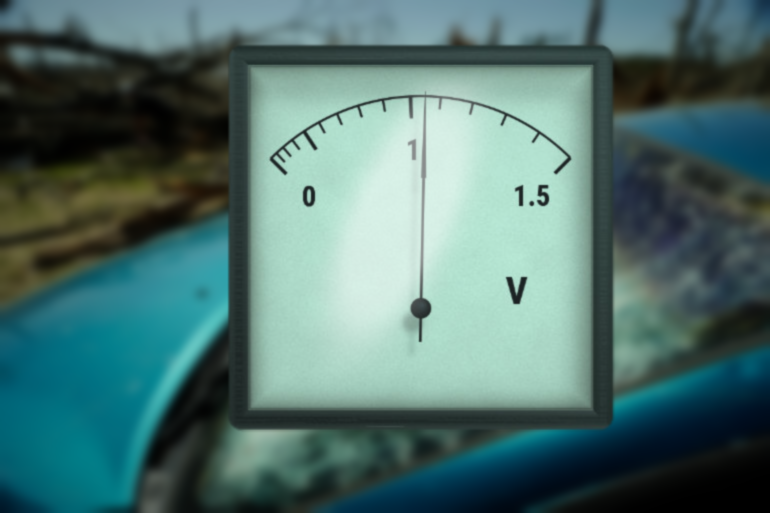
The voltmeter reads {"value": 1.05, "unit": "V"}
